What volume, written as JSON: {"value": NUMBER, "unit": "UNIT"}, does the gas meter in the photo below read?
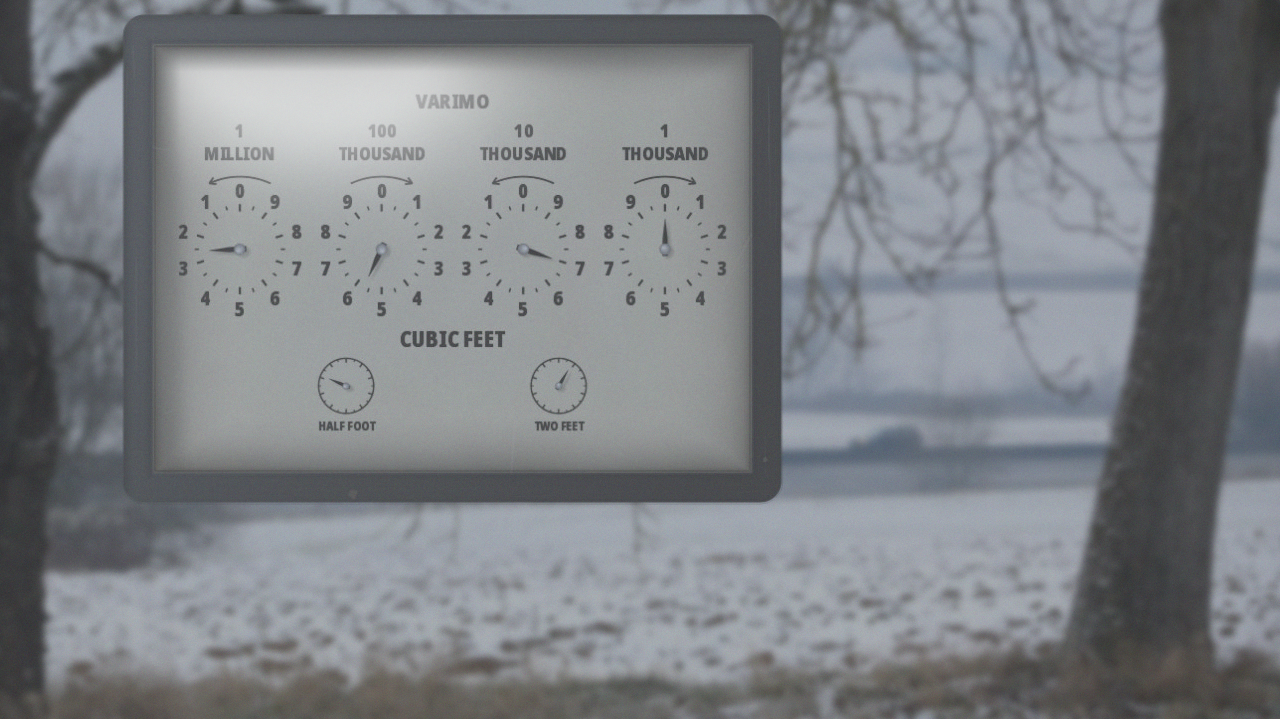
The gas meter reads {"value": 257000, "unit": "ft³"}
